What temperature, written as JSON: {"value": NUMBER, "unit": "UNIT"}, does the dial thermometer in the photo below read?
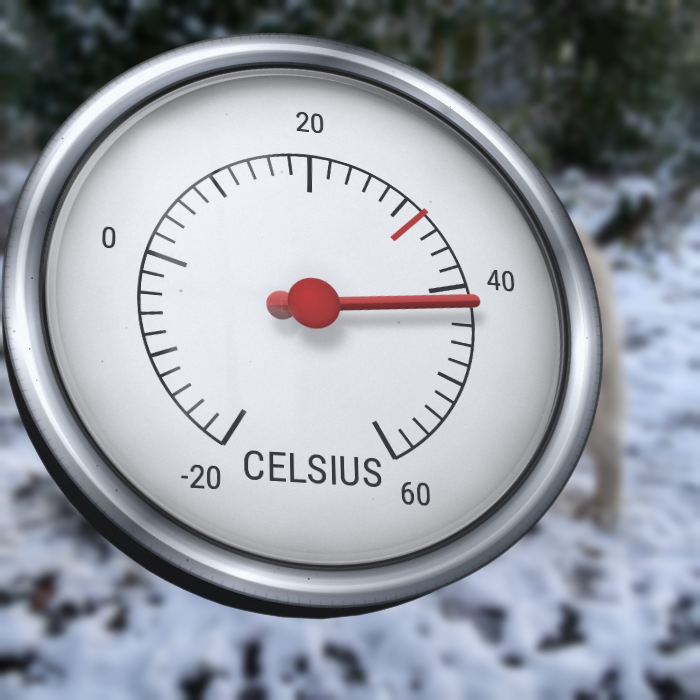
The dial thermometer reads {"value": 42, "unit": "°C"}
